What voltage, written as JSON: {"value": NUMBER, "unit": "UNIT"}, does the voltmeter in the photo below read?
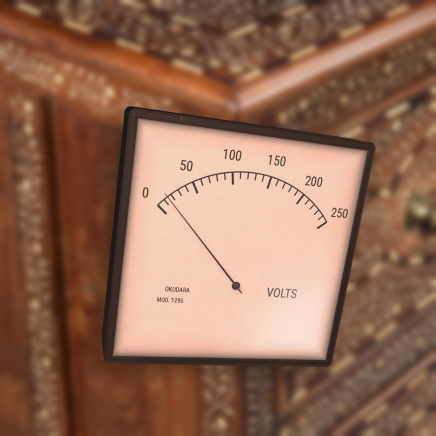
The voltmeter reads {"value": 15, "unit": "V"}
